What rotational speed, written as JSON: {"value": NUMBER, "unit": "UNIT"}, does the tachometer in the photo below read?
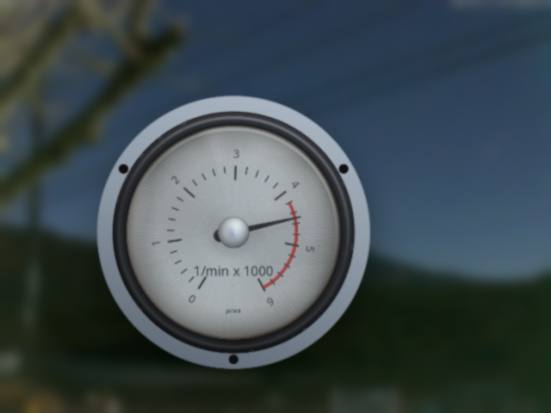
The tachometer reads {"value": 4500, "unit": "rpm"}
